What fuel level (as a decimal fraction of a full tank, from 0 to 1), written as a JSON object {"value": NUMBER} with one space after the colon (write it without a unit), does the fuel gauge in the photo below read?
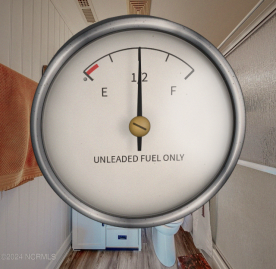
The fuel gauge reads {"value": 0.5}
